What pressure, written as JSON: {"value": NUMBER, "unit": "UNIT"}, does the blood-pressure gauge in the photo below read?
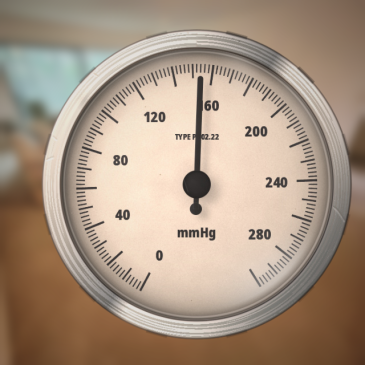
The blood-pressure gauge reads {"value": 154, "unit": "mmHg"}
